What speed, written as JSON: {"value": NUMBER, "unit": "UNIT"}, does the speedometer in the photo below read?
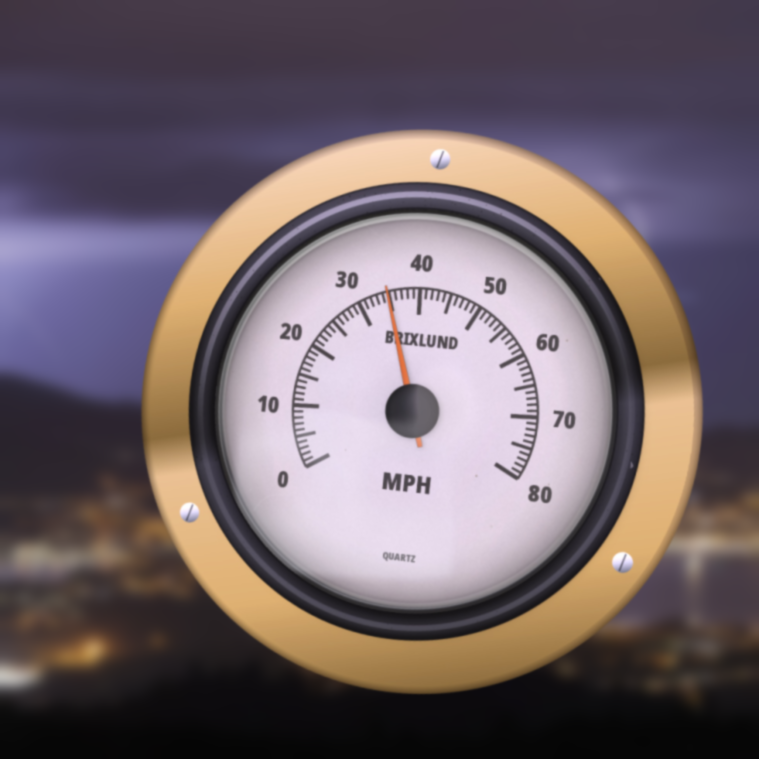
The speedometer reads {"value": 35, "unit": "mph"}
